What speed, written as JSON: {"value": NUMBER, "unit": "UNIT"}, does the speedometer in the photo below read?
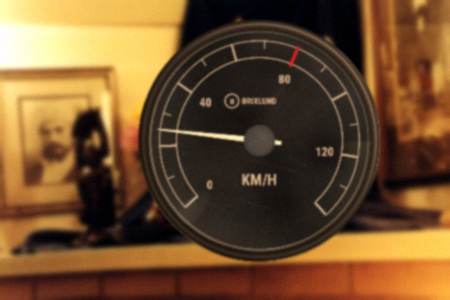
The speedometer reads {"value": 25, "unit": "km/h"}
